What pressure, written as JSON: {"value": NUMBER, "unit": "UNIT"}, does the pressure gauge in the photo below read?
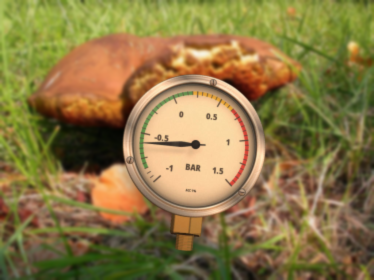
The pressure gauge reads {"value": -0.6, "unit": "bar"}
